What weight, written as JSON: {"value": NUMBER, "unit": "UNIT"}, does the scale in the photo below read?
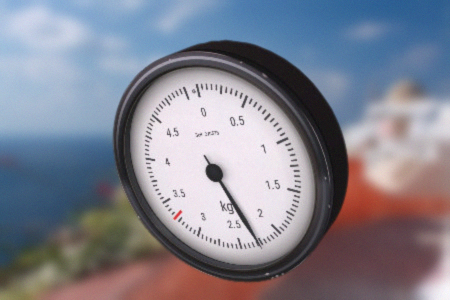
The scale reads {"value": 2.25, "unit": "kg"}
